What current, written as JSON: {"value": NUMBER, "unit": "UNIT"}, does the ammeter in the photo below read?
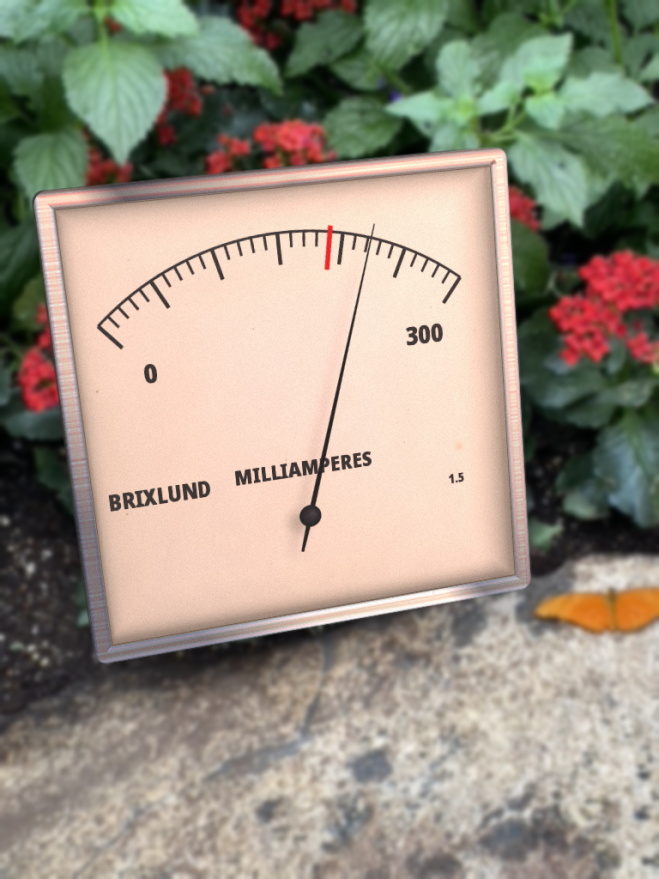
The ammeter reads {"value": 220, "unit": "mA"}
